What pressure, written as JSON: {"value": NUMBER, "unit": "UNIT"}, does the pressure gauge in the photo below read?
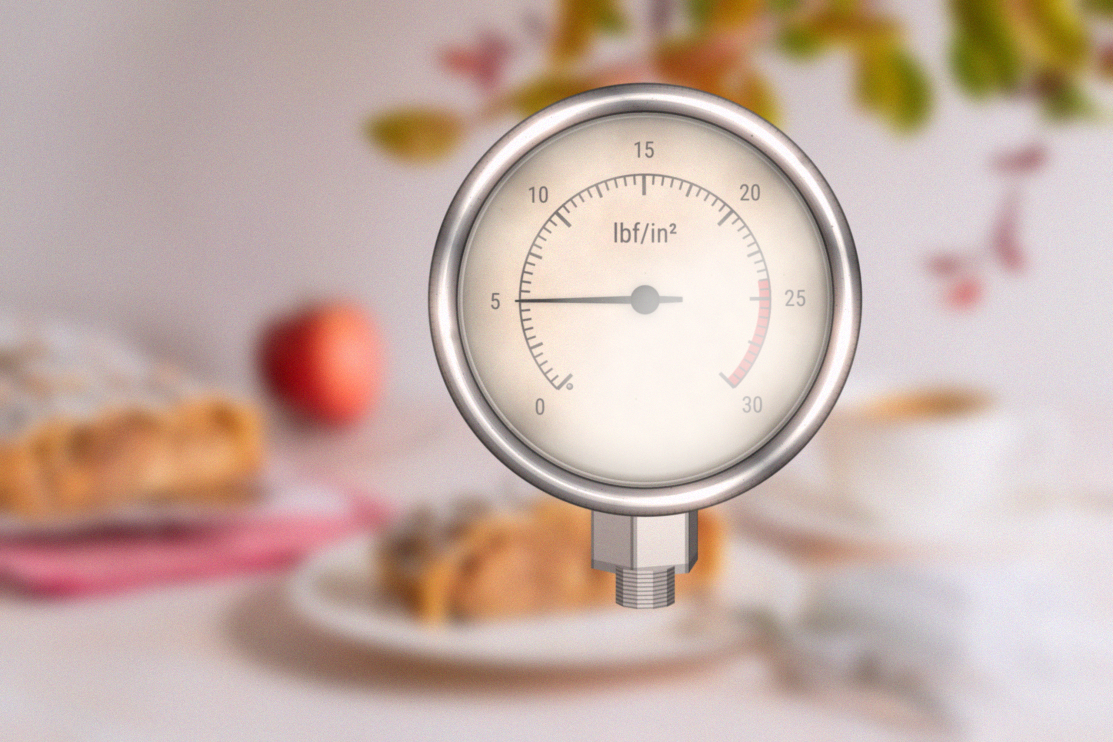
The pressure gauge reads {"value": 5, "unit": "psi"}
